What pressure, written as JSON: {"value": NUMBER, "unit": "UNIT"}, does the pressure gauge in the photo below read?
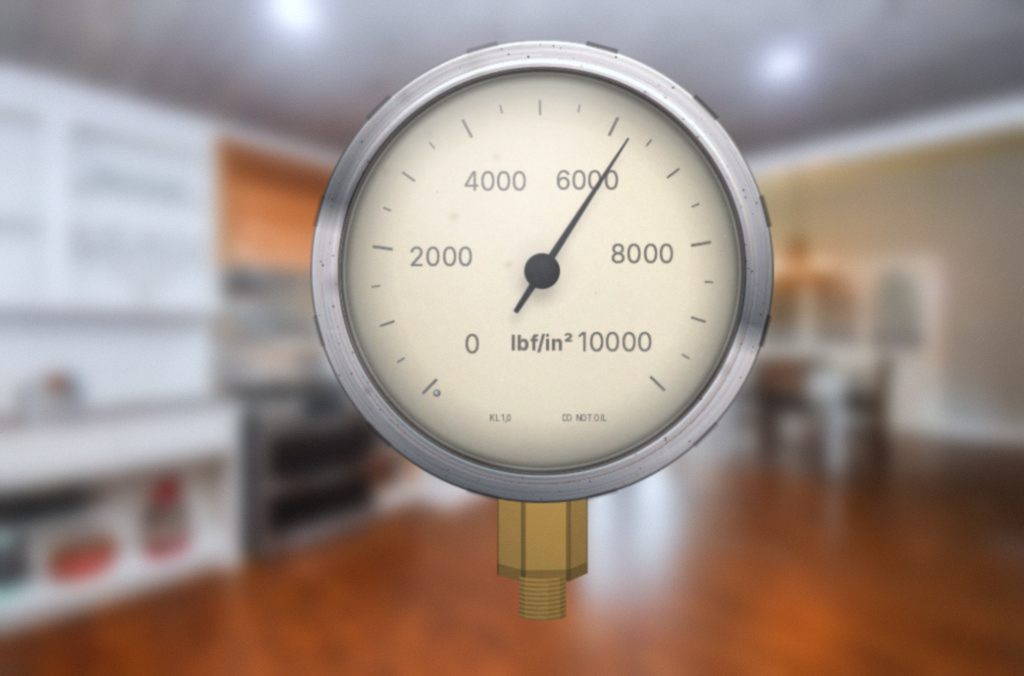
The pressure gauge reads {"value": 6250, "unit": "psi"}
